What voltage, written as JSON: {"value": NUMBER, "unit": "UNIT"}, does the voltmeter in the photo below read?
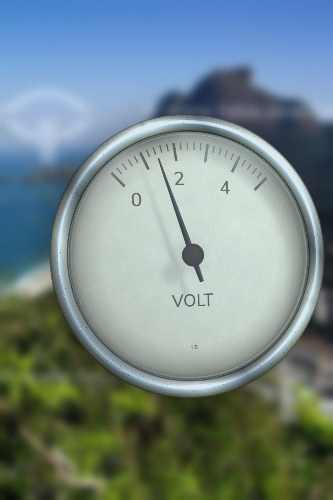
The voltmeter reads {"value": 1.4, "unit": "V"}
